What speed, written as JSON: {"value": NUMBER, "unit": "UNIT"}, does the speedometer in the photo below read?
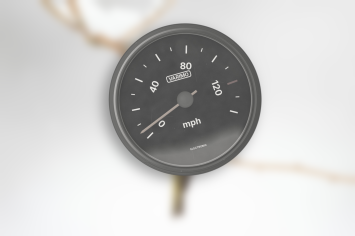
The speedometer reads {"value": 5, "unit": "mph"}
